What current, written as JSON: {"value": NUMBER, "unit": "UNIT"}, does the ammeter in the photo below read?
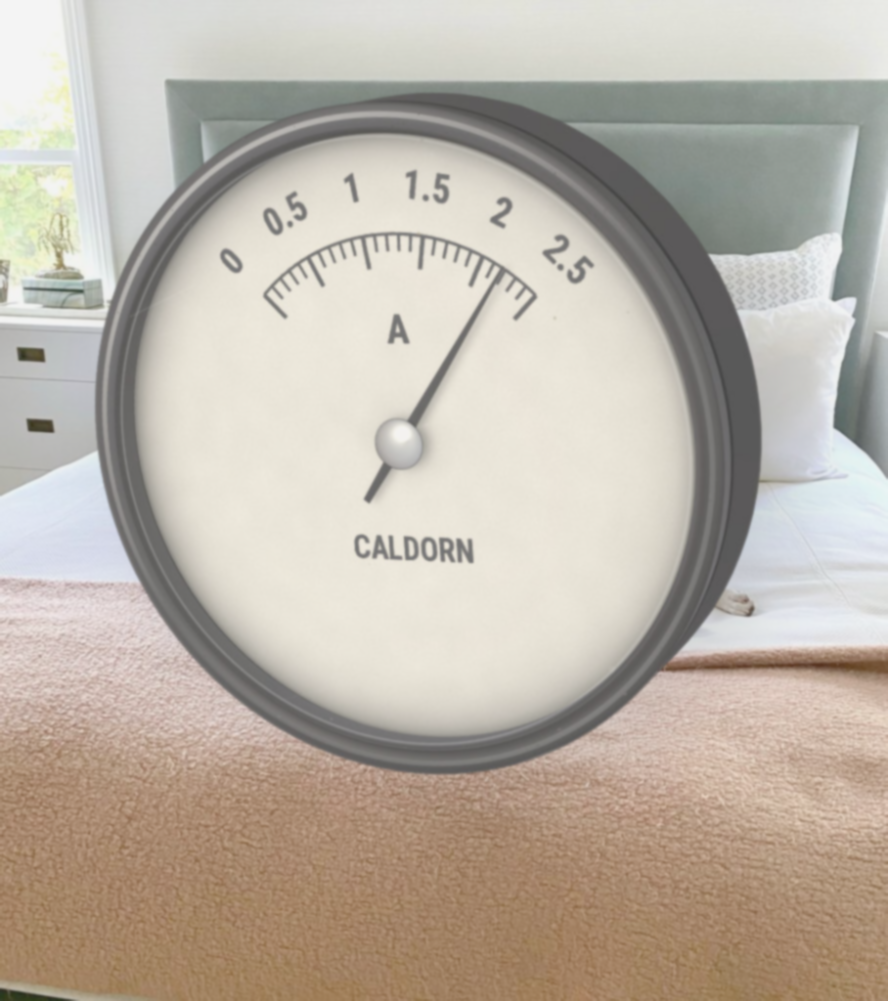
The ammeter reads {"value": 2.2, "unit": "A"}
